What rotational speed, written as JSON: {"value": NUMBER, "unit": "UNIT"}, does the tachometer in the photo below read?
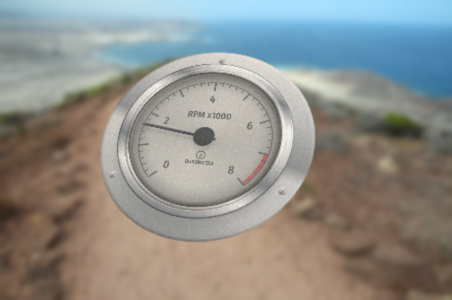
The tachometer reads {"value": 1600, "unit": "rpm"}
